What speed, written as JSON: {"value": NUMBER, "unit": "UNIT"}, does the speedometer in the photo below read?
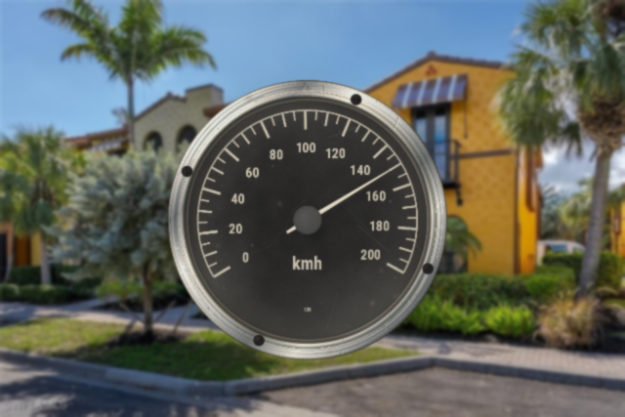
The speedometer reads {"value": 150, "unit": "km/h"}
